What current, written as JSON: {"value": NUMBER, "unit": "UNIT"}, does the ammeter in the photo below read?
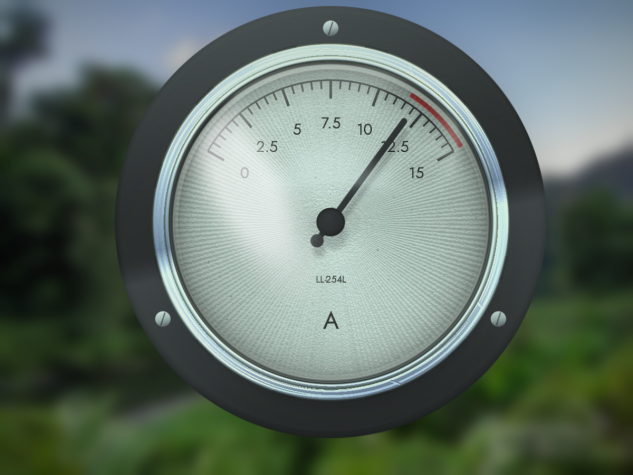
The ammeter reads {"value": 12, "unit": "A"}
